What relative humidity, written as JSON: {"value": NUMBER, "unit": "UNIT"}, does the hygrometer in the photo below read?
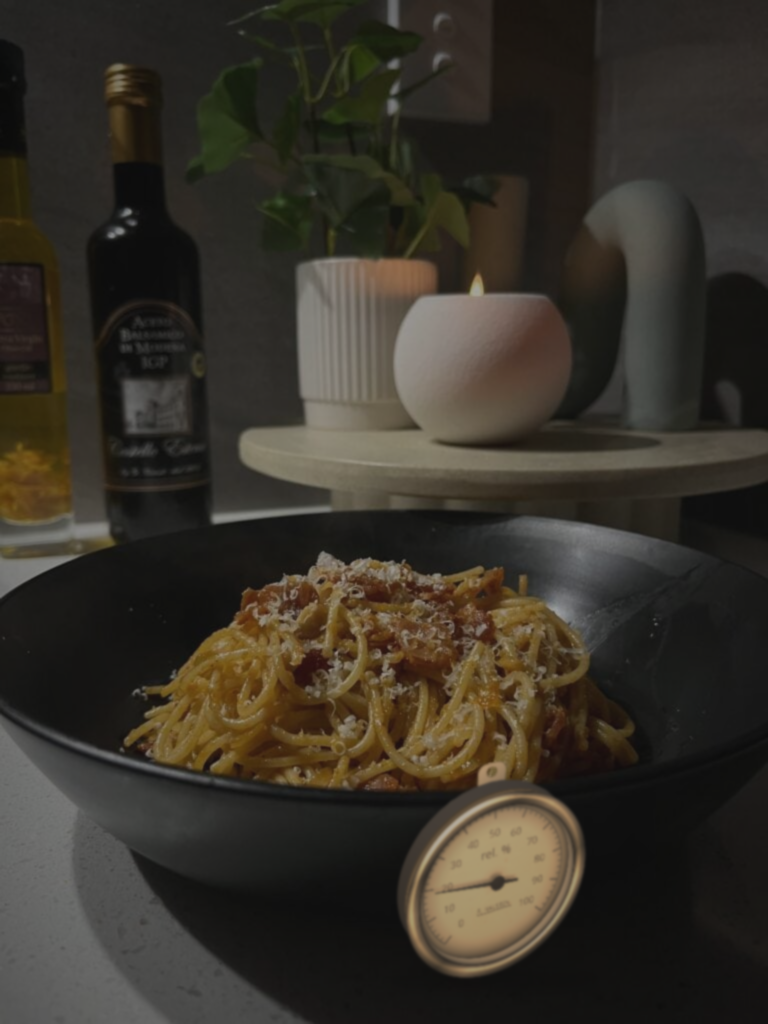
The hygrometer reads {"value": 20, "unit": "%"}
